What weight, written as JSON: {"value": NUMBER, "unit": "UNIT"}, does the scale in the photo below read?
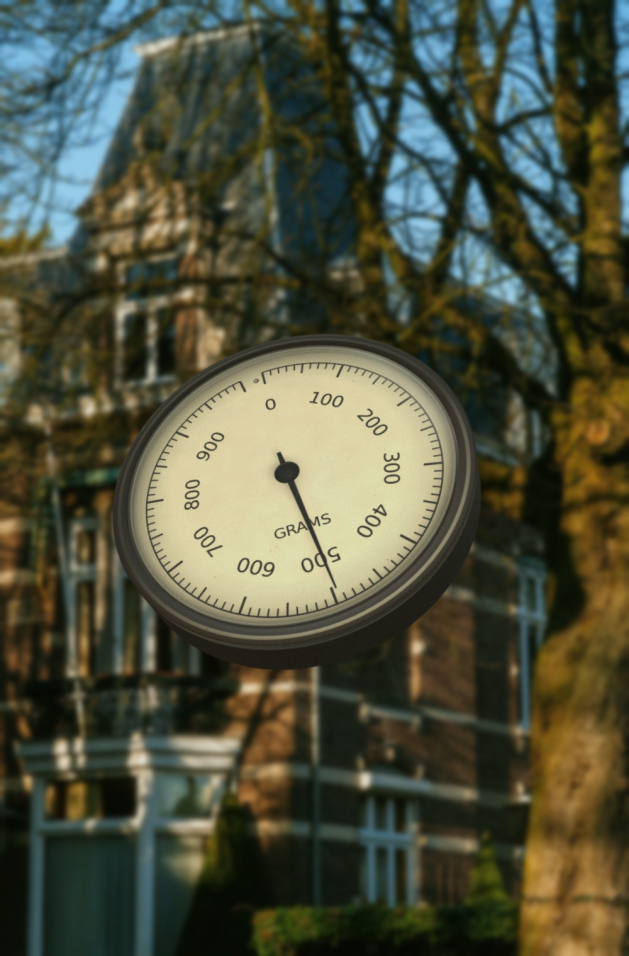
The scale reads {"value": 495, "unit": "g"}
